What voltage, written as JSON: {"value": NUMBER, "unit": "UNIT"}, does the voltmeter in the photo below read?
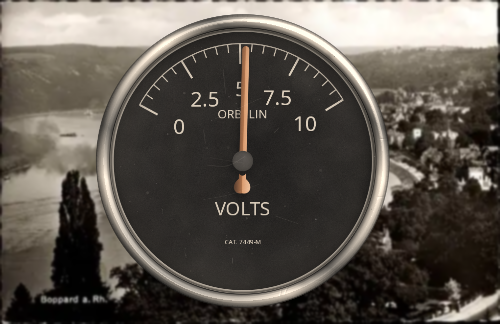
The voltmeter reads {"value": 5.25, "unit": "V"}
